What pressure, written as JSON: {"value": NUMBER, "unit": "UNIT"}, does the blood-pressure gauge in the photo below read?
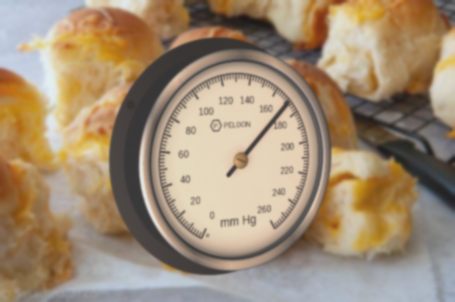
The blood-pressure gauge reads {"value": 170, "unit": "mmHg"}
